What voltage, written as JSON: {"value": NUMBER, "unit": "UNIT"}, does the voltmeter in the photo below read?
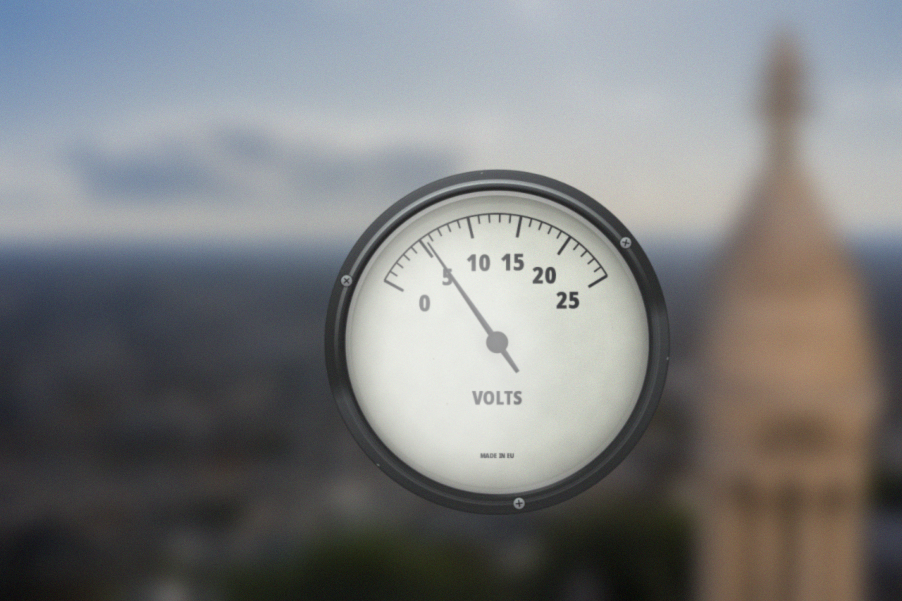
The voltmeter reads {"value": 5.5, "unit": "V"}
